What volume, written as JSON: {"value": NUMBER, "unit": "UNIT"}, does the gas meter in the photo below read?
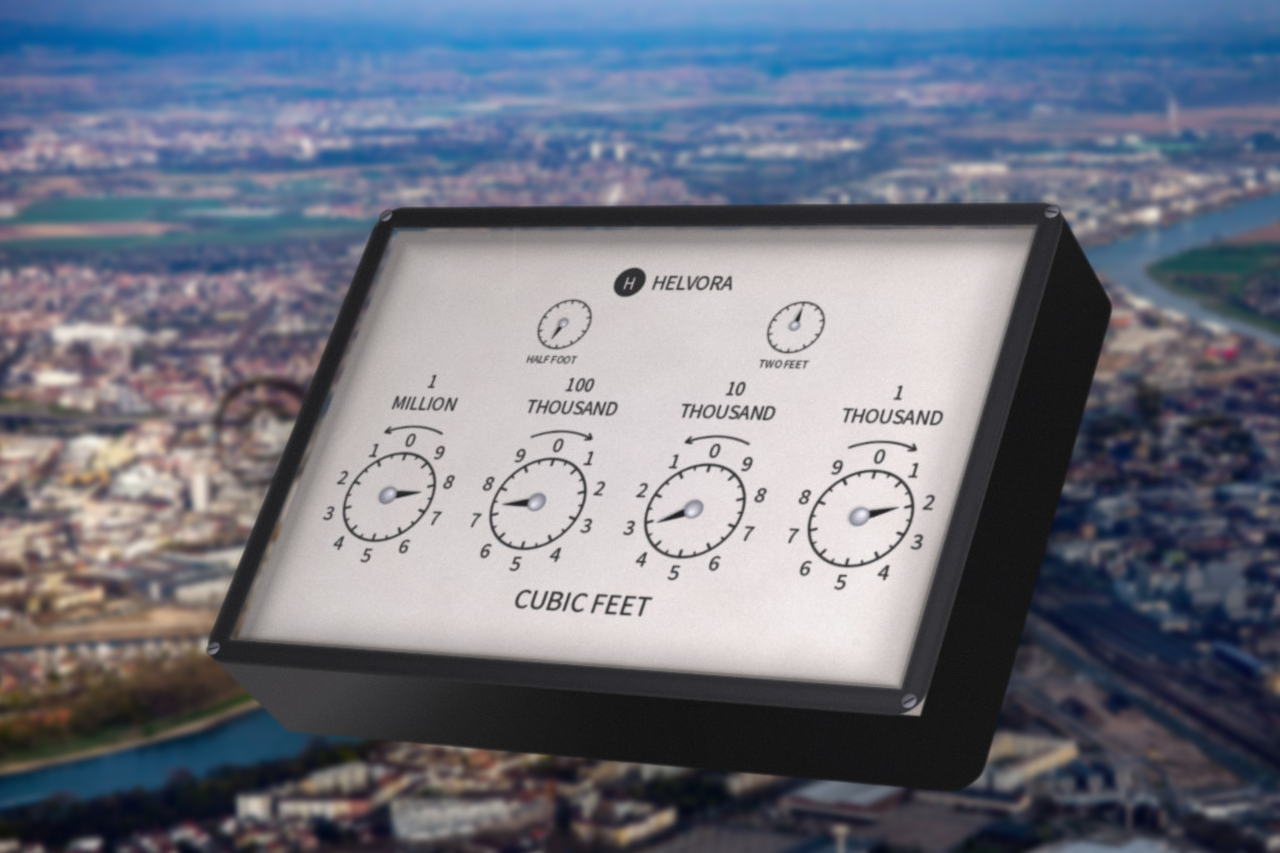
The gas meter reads {"value": 773200, "unit": "ft³"}
